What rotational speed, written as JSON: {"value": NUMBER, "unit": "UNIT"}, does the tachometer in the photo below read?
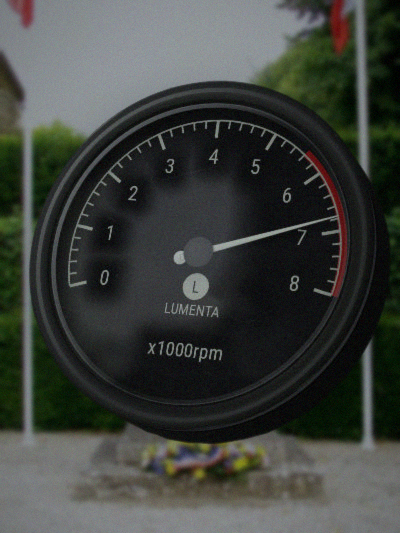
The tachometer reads {"value": 6800, "unit": "rpm"}
